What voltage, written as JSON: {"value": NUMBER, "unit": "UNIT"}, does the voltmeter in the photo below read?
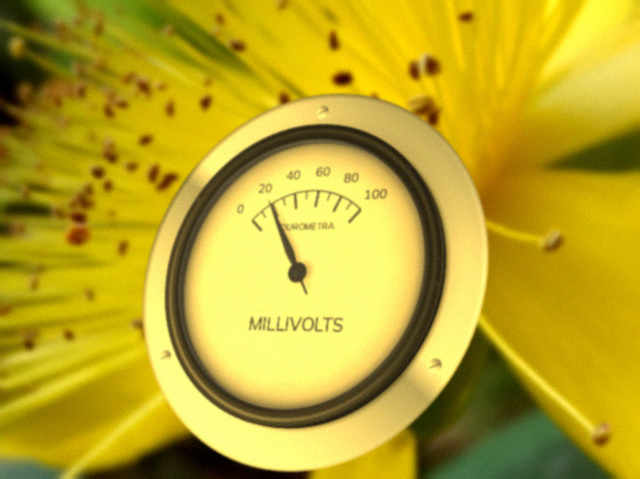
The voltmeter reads {"value": 20, "unit": "mV"}
